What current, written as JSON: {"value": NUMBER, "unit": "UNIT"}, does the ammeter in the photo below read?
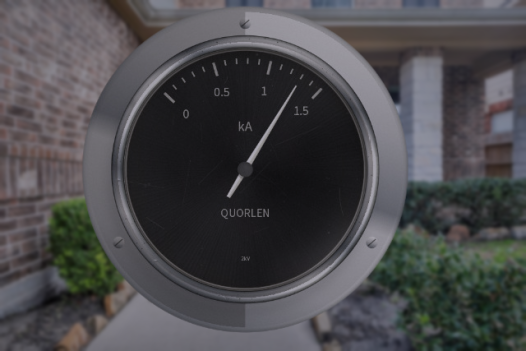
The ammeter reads {"value": 1.3, "unit": "kA"}
